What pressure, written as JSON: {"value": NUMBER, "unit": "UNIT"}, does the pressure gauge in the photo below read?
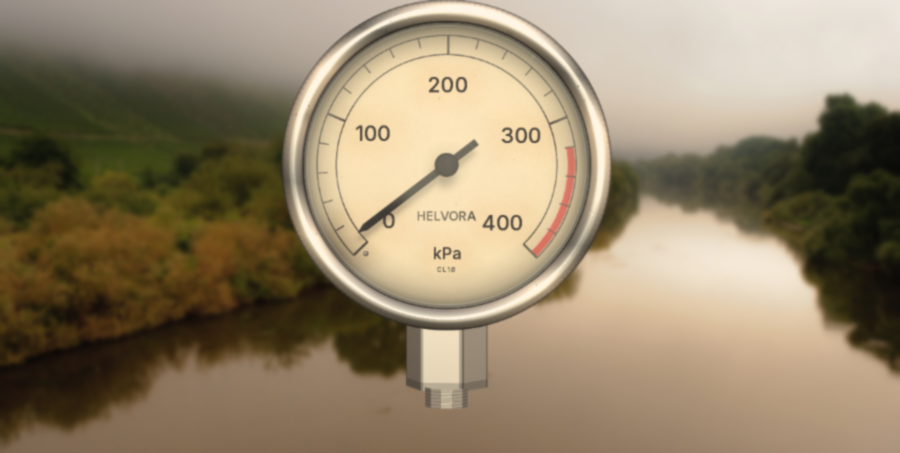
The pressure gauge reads {"value": 10, "unit": "kPa"}
